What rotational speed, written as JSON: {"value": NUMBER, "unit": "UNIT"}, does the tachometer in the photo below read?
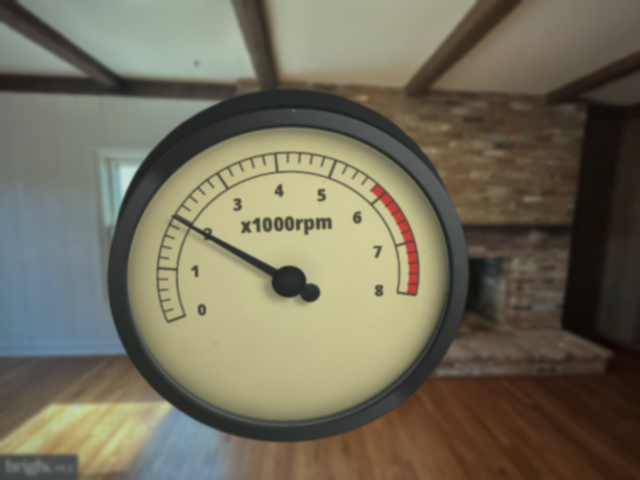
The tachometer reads {"value": 2000, "unit": "rpm"}
